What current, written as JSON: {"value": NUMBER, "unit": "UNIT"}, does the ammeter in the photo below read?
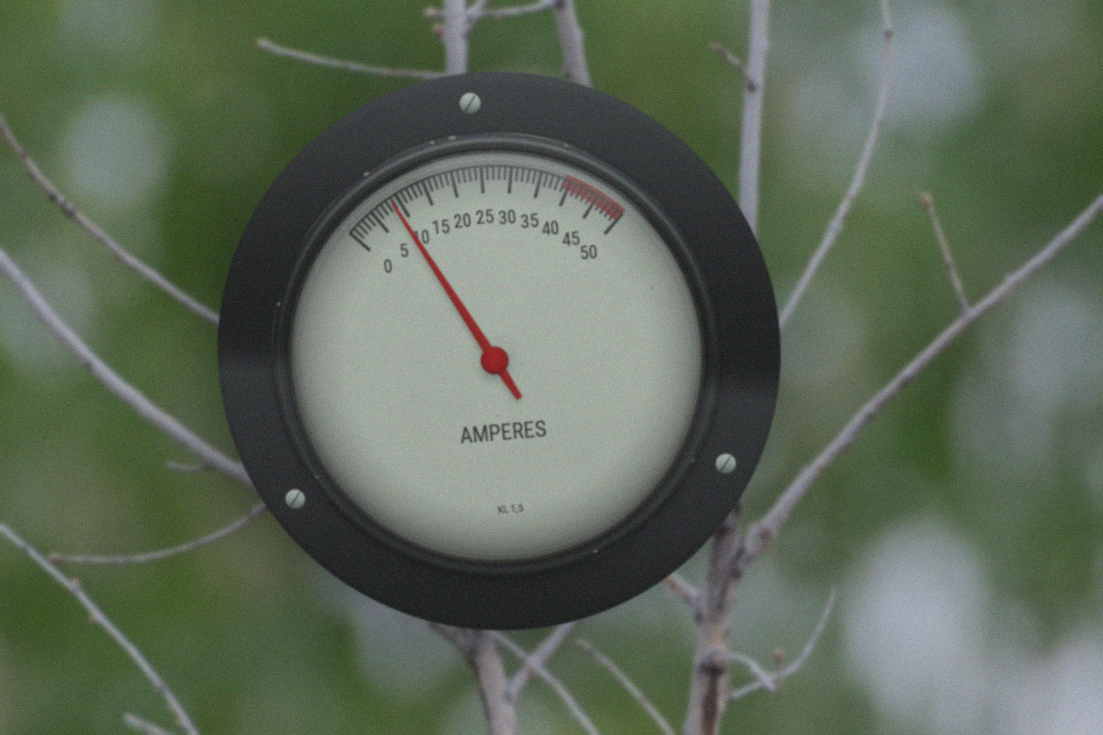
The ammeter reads {"value": 9, "unit": "A"}
